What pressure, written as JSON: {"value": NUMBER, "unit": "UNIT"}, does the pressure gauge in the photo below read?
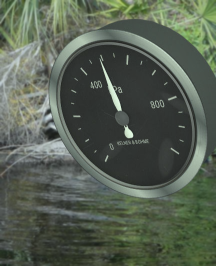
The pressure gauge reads {"value": 500, "unit": "kPa"}
